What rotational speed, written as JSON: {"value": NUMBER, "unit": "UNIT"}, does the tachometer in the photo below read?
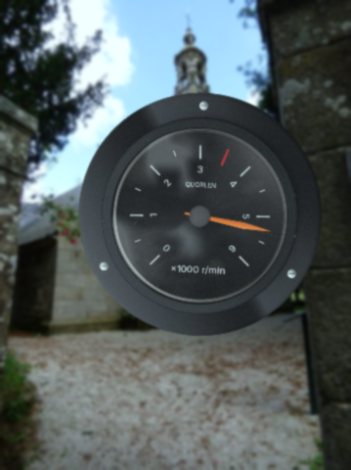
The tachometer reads {"value": 5250, "unit": "rpm"}
